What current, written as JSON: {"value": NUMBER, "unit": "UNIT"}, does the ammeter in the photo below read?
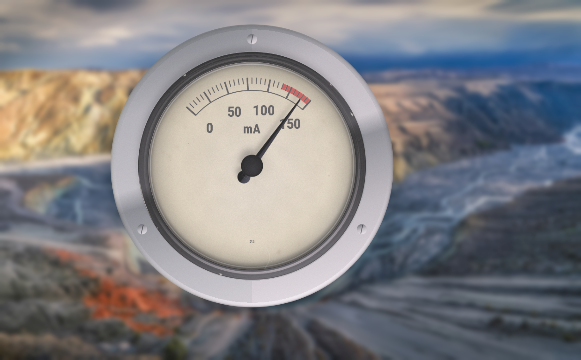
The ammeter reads {"value": 140, "unit": "mA"}
